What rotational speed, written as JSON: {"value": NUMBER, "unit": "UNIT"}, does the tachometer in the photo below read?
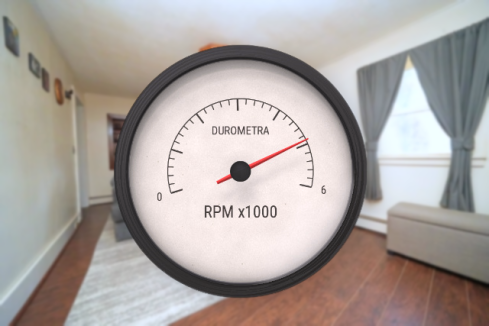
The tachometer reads {"value": 4900, "unit": "rpm"}
